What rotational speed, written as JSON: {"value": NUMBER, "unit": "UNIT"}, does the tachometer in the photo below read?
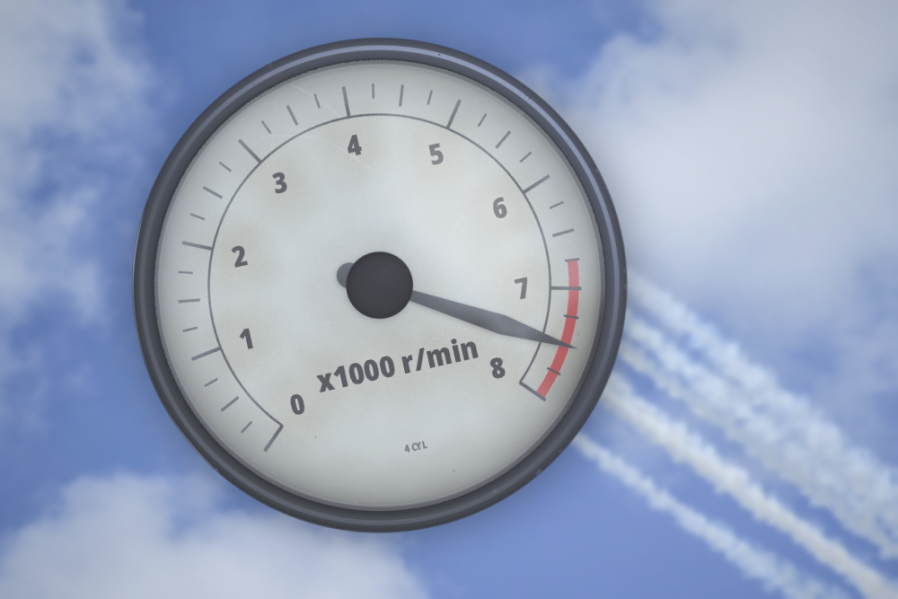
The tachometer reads {"value": 7500, "unit": "rpm"}
